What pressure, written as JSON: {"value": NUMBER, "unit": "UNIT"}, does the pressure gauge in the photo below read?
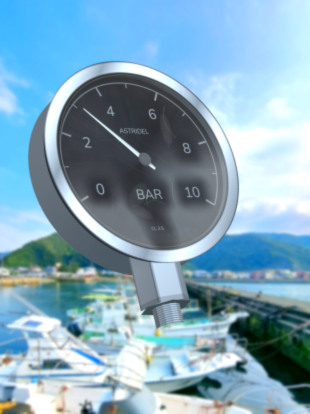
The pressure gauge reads {"value": 3, "unit": "bar"}
